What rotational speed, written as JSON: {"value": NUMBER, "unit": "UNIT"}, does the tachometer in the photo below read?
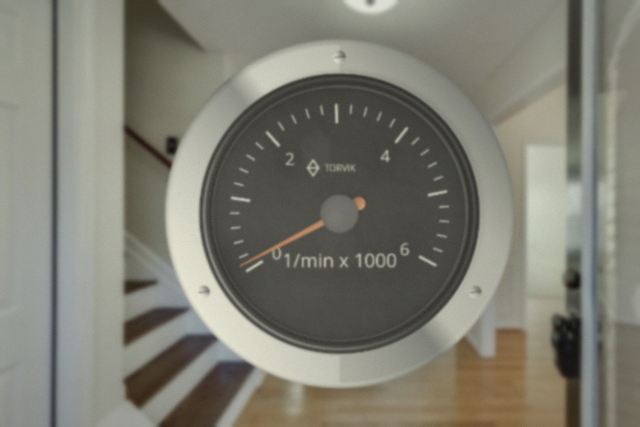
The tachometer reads {"value": 100, "unit": "rpm"}
